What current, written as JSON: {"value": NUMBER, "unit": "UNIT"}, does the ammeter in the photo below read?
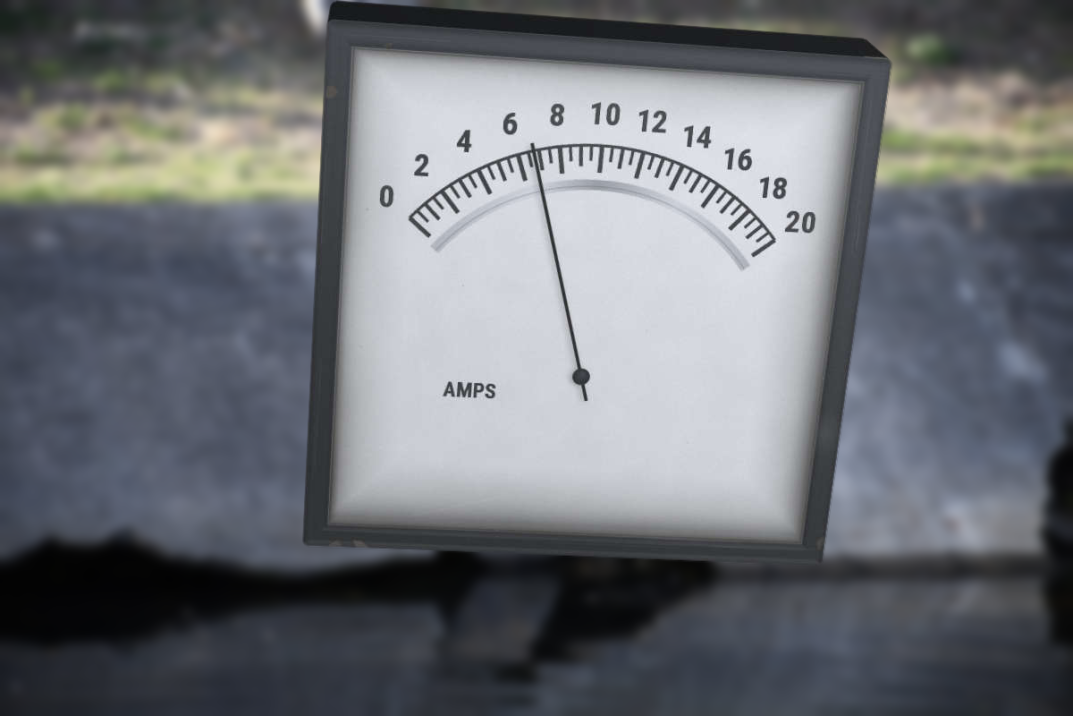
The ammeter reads {"value": 6.75, "unit": "A"}
